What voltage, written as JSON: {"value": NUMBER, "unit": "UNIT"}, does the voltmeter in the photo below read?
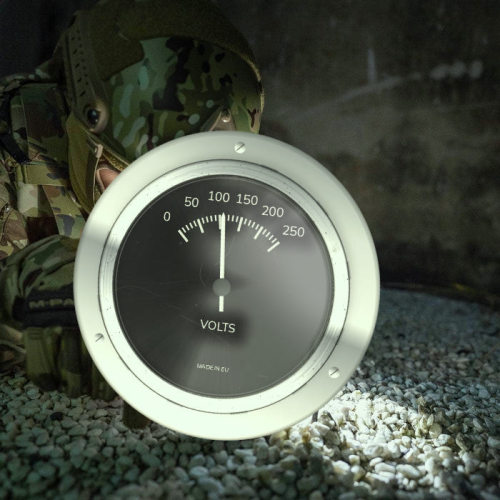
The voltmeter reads {"value": 110, "unit": "V"}
